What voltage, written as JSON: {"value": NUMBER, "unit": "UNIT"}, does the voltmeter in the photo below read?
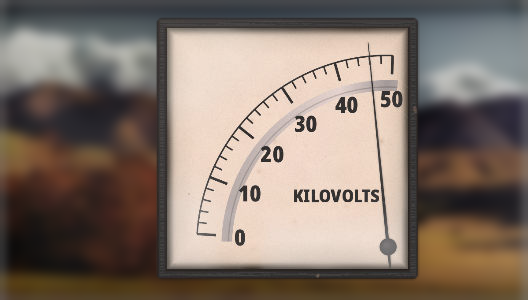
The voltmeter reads {"value": 46, "unit": "kV"}
